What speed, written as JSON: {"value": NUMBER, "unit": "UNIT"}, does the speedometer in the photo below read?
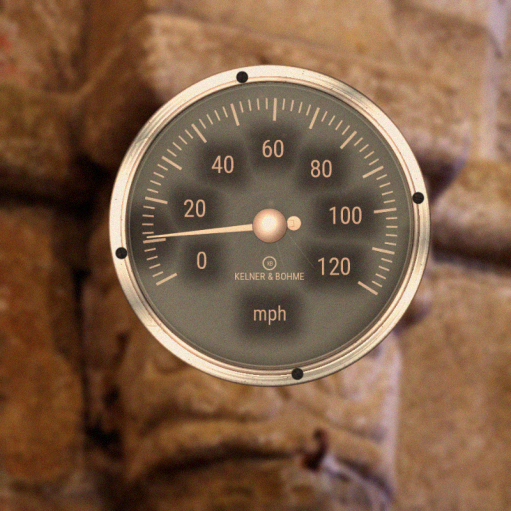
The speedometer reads {"value": 11, "unit": "mph"}
